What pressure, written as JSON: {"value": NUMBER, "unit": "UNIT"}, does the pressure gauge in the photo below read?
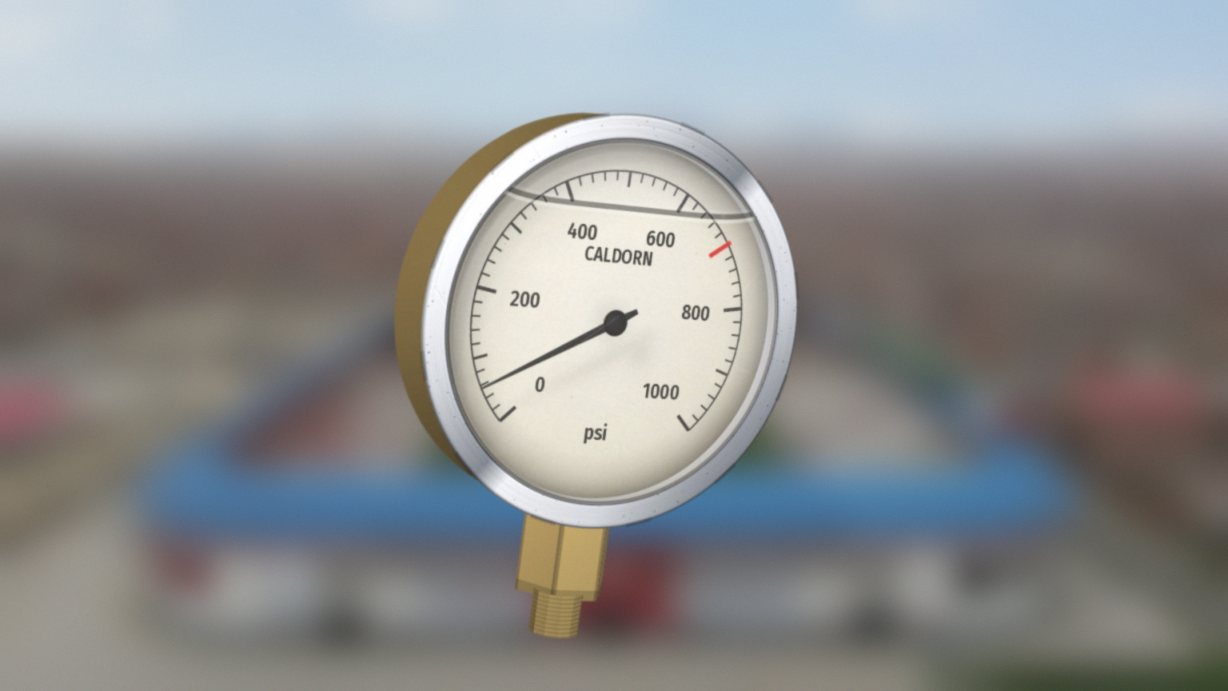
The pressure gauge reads {"value": 60, "unit": "psi"}
